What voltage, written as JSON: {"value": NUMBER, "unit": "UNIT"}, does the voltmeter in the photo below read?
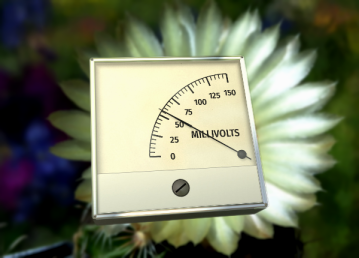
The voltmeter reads {"value": 55, "unit": "mV"}
